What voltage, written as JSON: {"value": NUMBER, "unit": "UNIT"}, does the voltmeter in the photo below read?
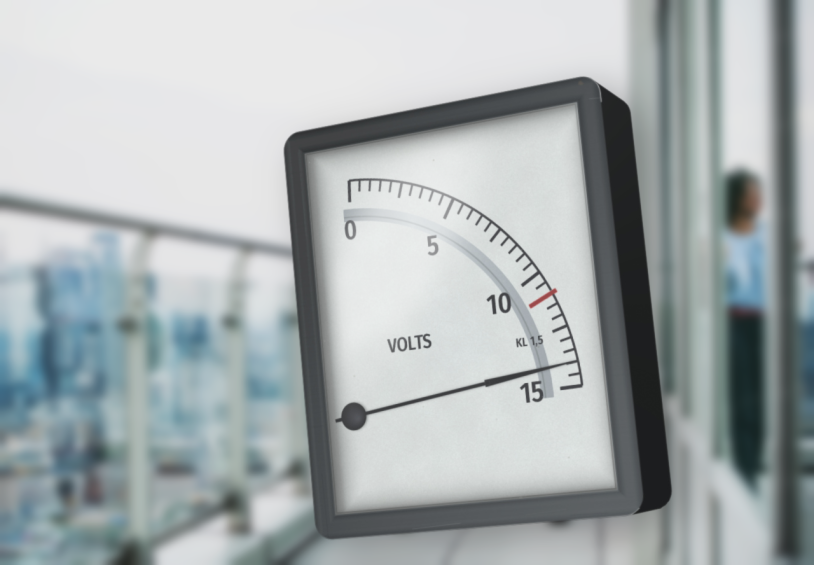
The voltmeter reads {"value": 14, "unit": "V"}
